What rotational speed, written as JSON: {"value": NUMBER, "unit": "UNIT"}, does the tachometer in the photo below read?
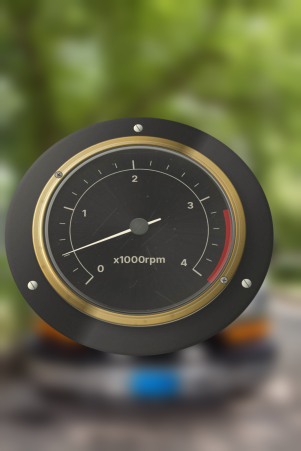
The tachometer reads {"value": 400, "unit": "rpm"}
